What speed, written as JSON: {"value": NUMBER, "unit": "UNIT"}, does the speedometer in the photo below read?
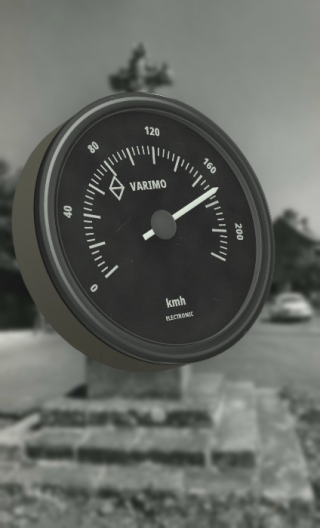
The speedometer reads {"value": 172, "unit": "km/h"}
